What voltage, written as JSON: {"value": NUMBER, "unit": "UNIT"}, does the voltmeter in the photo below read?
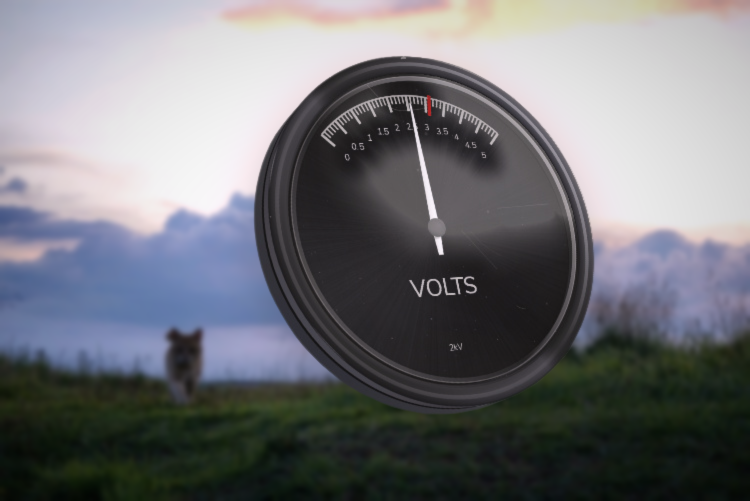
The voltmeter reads {"value": 2.5, "unit": "V"}
